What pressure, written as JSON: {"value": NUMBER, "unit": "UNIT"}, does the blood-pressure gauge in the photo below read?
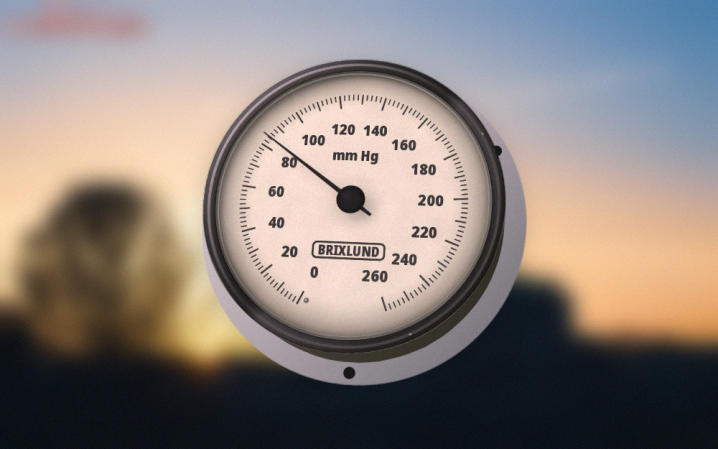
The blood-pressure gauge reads {"value": 84, "unit": "mmHg"}
